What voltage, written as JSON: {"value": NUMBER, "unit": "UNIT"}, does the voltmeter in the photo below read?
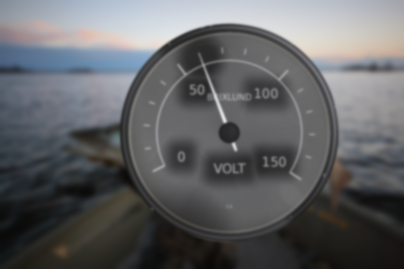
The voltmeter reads {"value": 60, "unit": "V"}
